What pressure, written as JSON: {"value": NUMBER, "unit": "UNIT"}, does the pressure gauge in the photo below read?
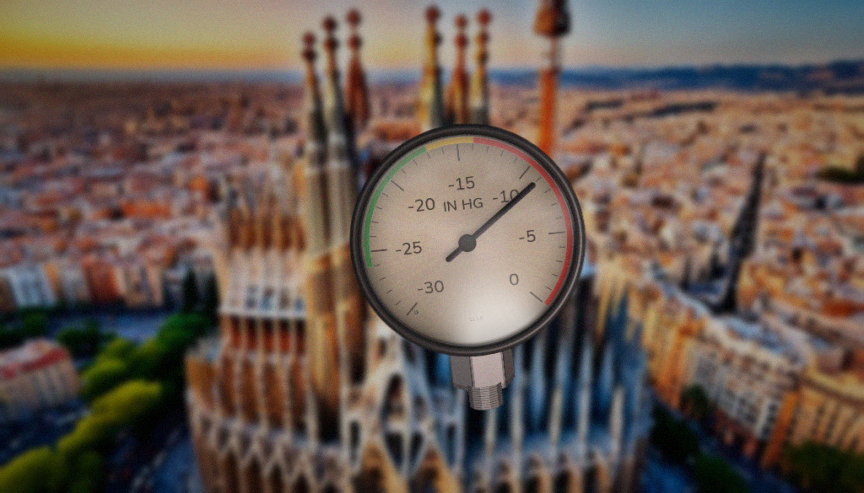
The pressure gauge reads {"value": -9, "unit": "inHg"}
